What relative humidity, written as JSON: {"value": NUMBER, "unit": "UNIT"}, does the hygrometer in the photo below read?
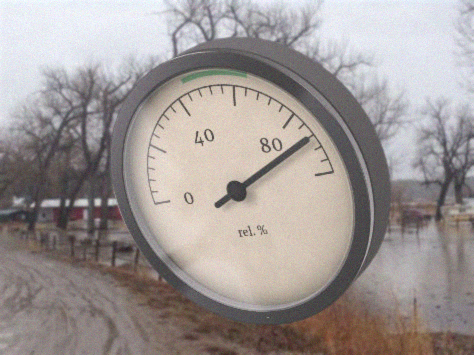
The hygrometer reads {"value": 88, "unit": "%"}
